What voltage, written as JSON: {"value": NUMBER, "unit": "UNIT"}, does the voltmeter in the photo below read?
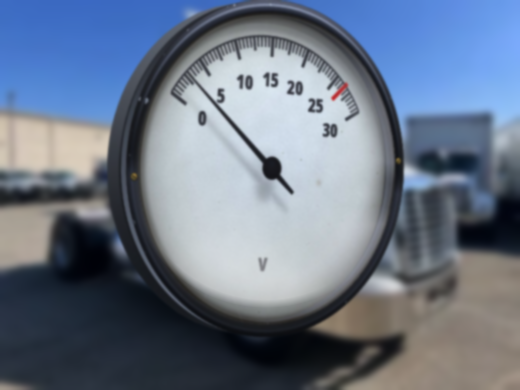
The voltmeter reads {"value": 2.5, "unit": "V"}
